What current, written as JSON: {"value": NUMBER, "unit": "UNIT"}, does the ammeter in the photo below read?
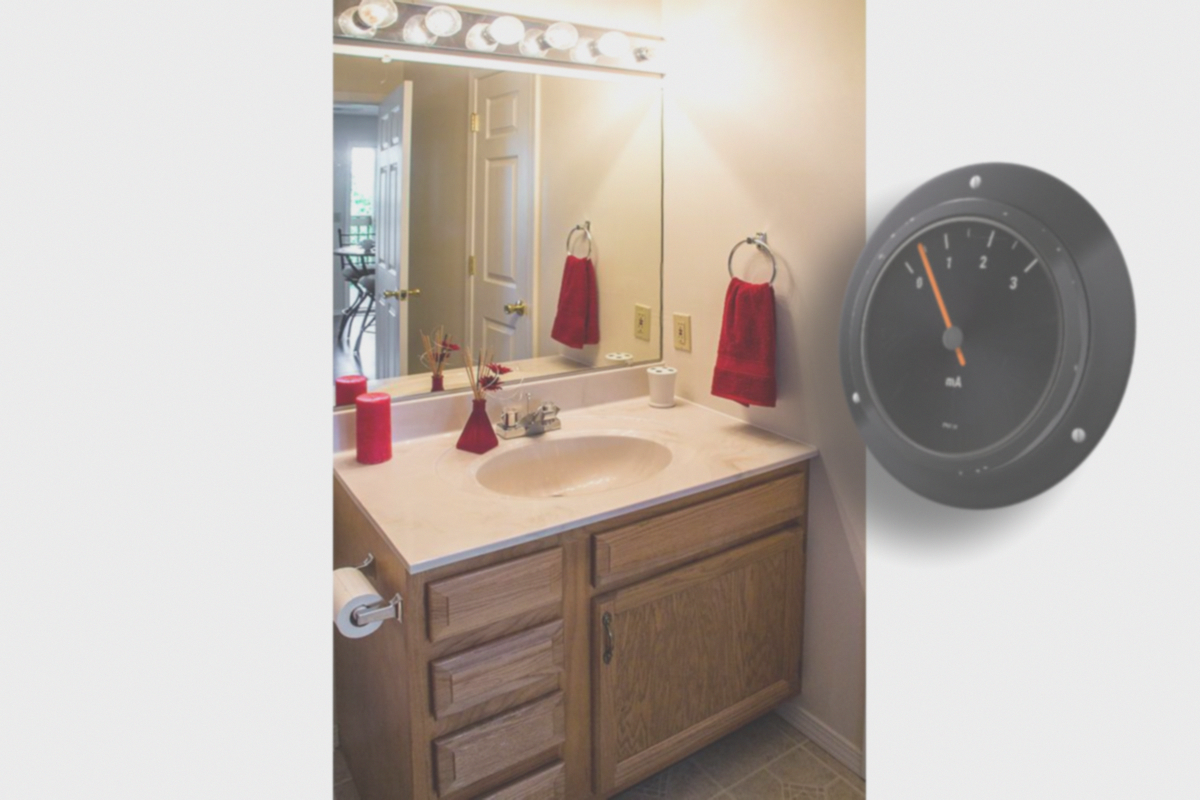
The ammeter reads {"value": 0.5, "unit": "mA"}
